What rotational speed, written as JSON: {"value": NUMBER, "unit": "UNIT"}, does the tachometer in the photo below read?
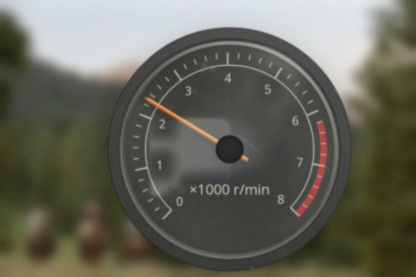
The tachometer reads {"value": 2300, "unit": "rpm"}
